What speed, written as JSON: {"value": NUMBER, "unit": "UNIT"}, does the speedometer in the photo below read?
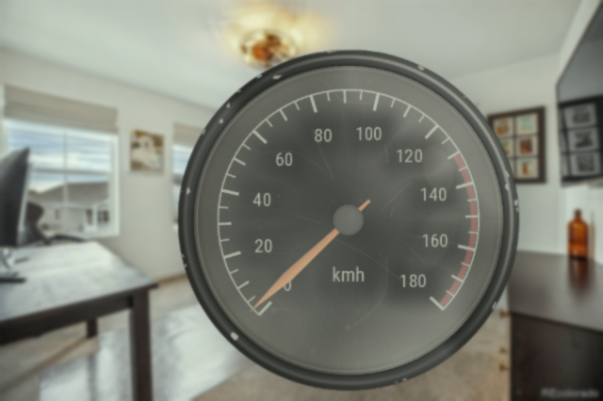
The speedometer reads {"value": 2.5, "unit": "km/h"}
